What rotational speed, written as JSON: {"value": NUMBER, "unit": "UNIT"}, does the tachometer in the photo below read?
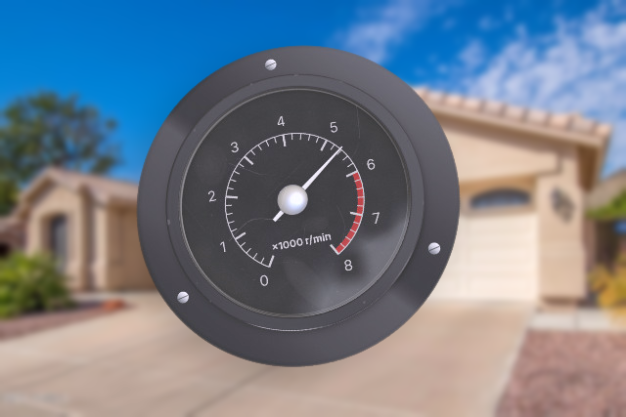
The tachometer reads {"value": 5400, "unit": "rpm"}
